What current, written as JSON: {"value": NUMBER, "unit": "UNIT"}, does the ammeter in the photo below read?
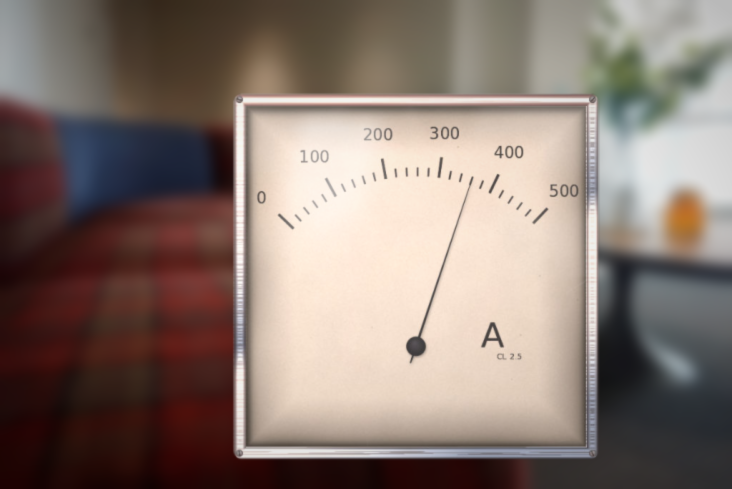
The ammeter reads {"value": 360, "unit": "A"}
